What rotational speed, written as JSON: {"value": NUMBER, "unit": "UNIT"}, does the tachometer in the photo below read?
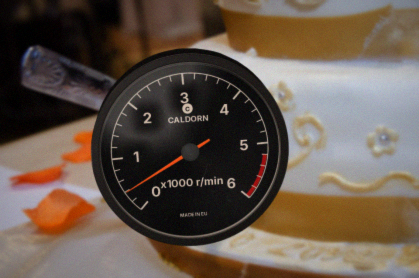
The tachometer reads {"value": 400, "unit": "rpm"}
